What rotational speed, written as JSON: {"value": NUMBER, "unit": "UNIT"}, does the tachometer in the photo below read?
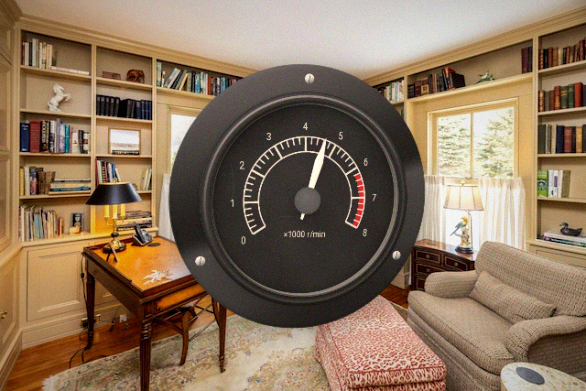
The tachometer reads {"value": 4600, "unit": "rpm"}
